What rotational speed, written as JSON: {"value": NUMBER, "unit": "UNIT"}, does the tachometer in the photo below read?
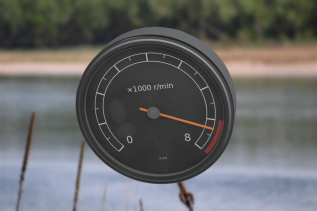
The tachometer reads {"value": 7250, "unit": "rpm"}
